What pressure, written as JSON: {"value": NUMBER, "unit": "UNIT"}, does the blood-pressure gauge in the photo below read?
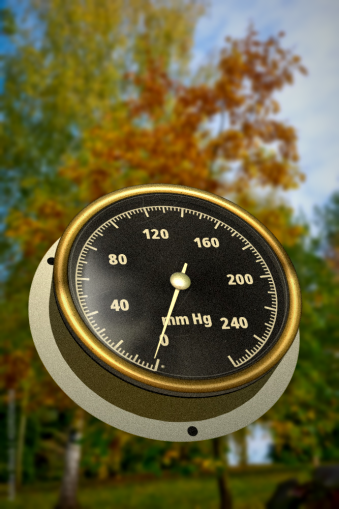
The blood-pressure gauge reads {"value": 2, "unit": "mmHg"}
